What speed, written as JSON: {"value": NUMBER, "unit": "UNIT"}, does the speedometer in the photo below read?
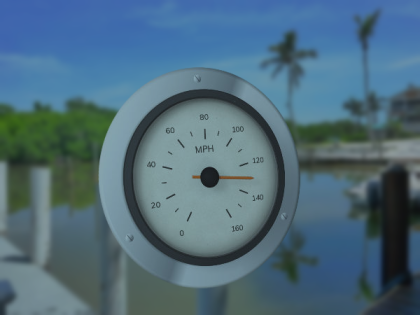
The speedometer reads {"value": 130, "unit": "mph"}
